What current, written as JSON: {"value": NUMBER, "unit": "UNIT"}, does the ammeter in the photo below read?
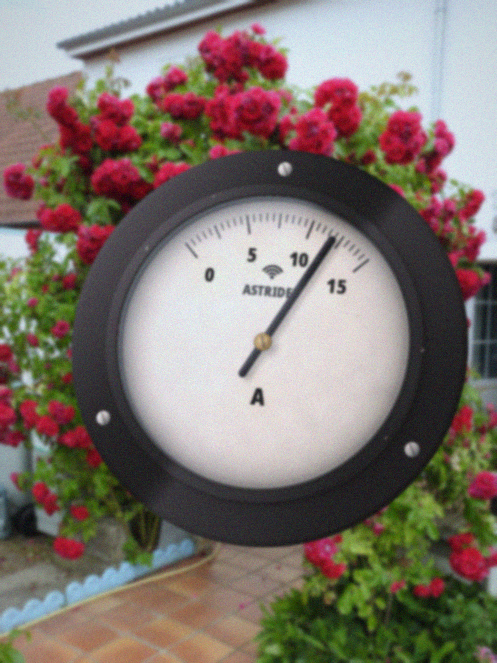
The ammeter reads {"value": 12, "unit": "A"}
